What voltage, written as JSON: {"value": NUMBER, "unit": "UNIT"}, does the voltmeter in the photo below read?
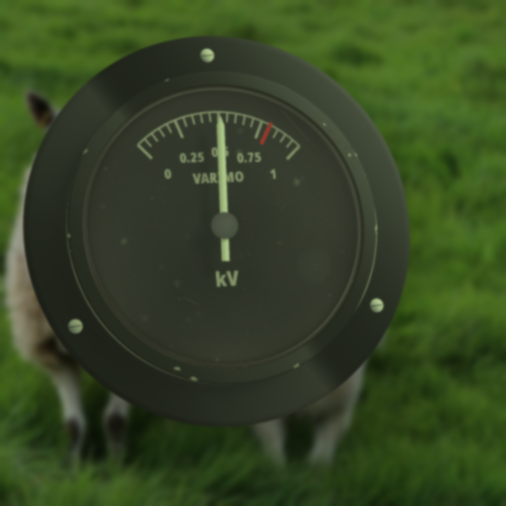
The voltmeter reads {"value": 0.5, "unit": "kV"}
